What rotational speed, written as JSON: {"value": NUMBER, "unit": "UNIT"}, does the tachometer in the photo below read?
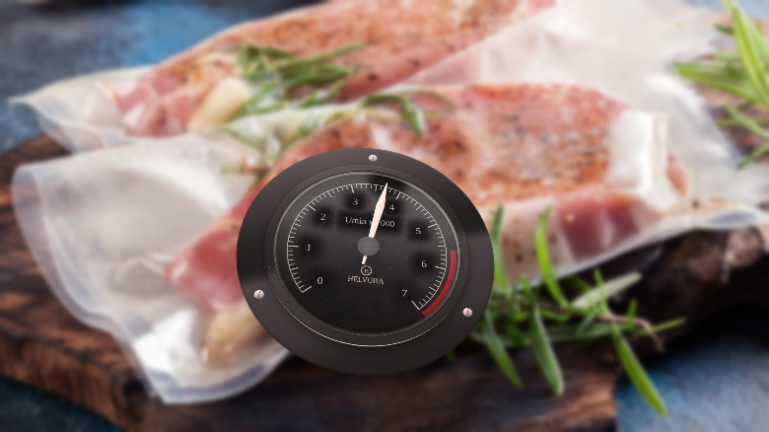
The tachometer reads {"value": 3700, "unit": "rpm"}
